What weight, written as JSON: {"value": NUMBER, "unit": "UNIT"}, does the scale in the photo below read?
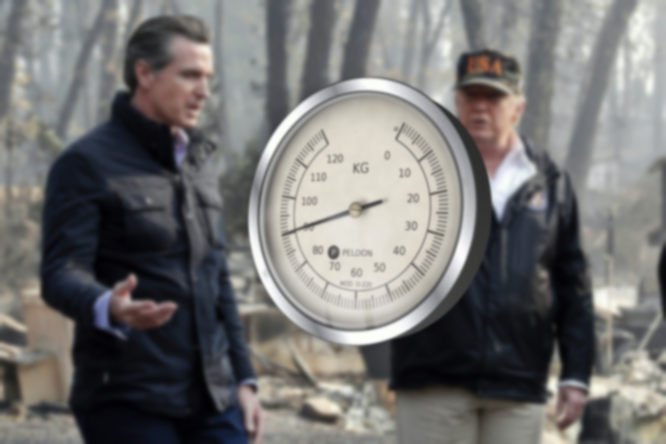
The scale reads {"value": 90, "unit": "kg"}
